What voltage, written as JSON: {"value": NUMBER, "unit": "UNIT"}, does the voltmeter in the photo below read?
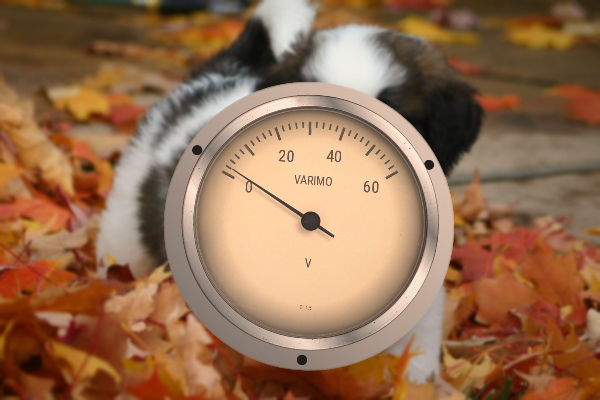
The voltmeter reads {"value": 2, "unit": "V"}
